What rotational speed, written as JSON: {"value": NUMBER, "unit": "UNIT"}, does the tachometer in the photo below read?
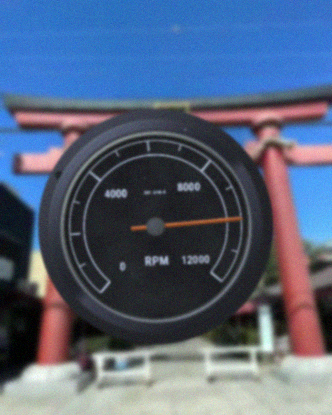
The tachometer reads {"value": 10000, "unit": "rpm"}
